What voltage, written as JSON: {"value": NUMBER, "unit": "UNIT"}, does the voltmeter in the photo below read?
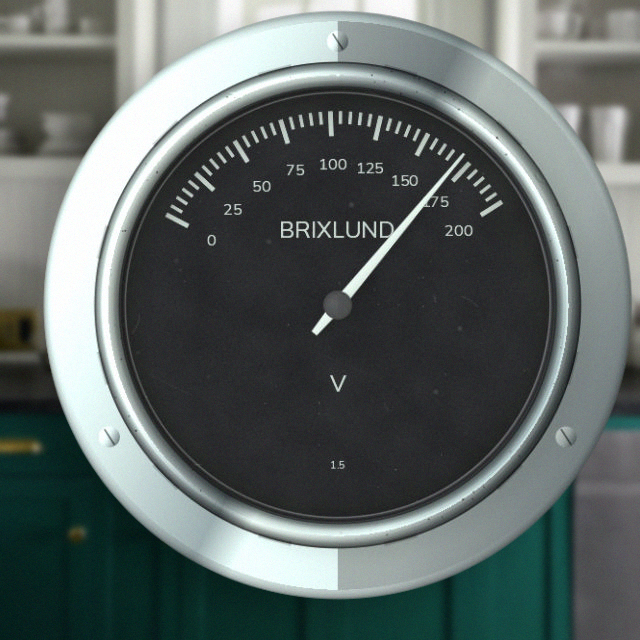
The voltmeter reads {"value": 170, "unit": "V"}
